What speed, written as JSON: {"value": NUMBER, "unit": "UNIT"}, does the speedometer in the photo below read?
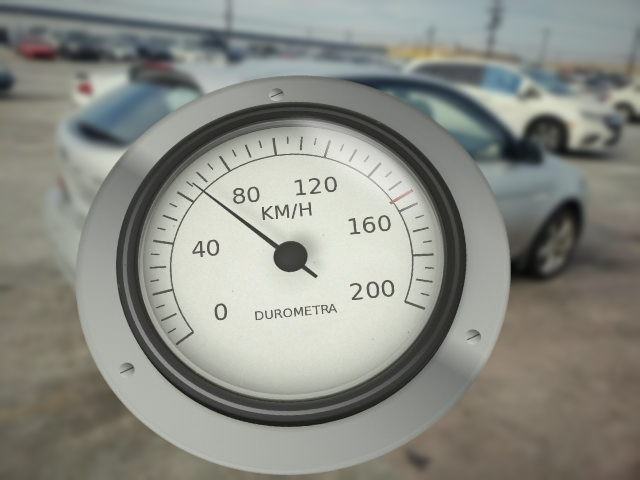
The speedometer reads {"value": 65, "unit": "km/h"}
